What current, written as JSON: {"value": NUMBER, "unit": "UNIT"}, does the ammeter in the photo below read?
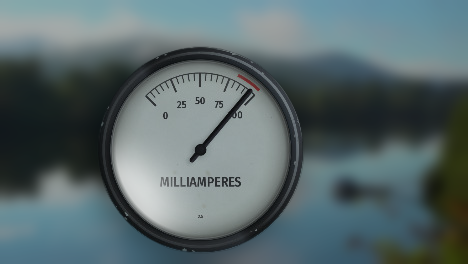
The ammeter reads {"value": 95, "unit": "mA"}
